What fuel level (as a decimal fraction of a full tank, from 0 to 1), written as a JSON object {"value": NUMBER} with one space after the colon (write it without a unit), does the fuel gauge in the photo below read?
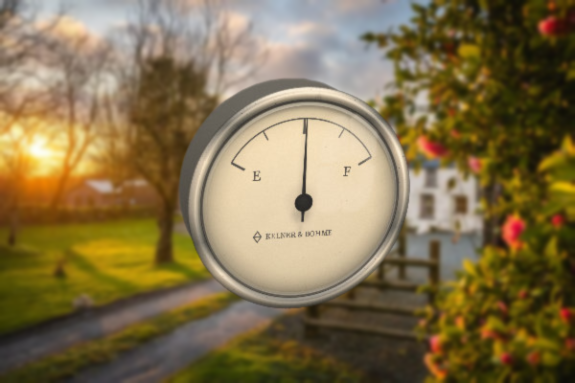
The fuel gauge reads {"value": 0.5}
